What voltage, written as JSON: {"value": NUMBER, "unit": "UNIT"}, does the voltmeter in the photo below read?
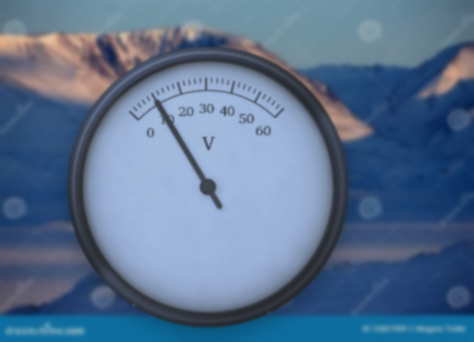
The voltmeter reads {"value": 10, "unit": "V"}
